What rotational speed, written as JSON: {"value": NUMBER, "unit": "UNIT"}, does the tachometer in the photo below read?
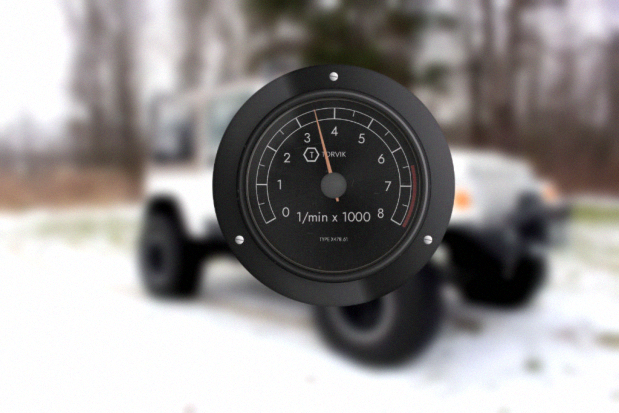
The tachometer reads {"value": 3500, "unit": "rpm"}
